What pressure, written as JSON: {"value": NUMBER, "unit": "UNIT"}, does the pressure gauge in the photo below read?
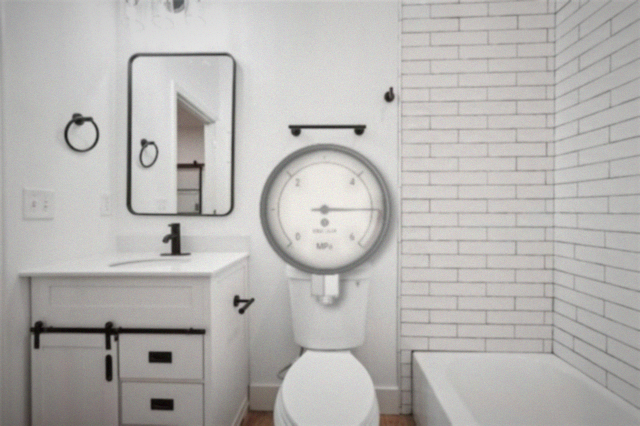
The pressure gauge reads {"value": 5, "unit": "MPa"}
